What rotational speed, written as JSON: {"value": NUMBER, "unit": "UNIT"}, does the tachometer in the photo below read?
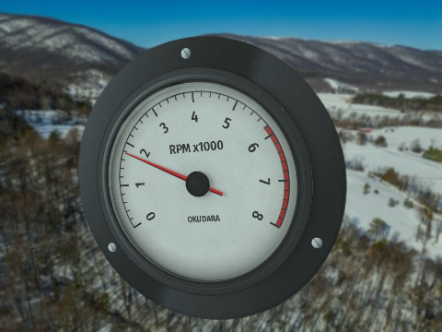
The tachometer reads {"value": 1800, "unit": "rpm"}
